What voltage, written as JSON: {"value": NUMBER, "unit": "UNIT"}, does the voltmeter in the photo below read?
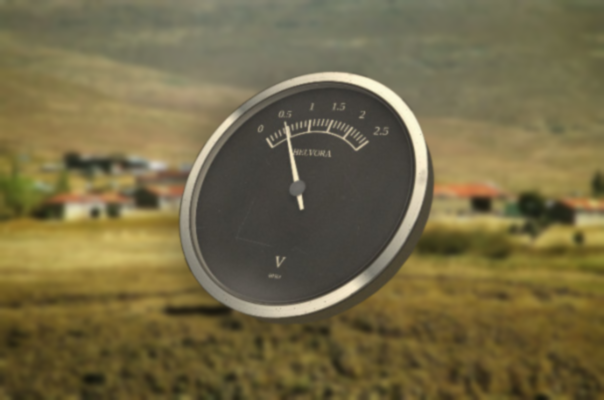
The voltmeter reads {"value": 0.5, "unit": "V"}
